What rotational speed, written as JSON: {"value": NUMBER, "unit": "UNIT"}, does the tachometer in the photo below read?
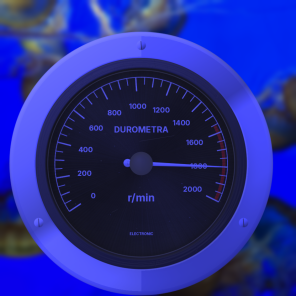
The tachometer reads {"value": 1800, "unit": "rpm"}
